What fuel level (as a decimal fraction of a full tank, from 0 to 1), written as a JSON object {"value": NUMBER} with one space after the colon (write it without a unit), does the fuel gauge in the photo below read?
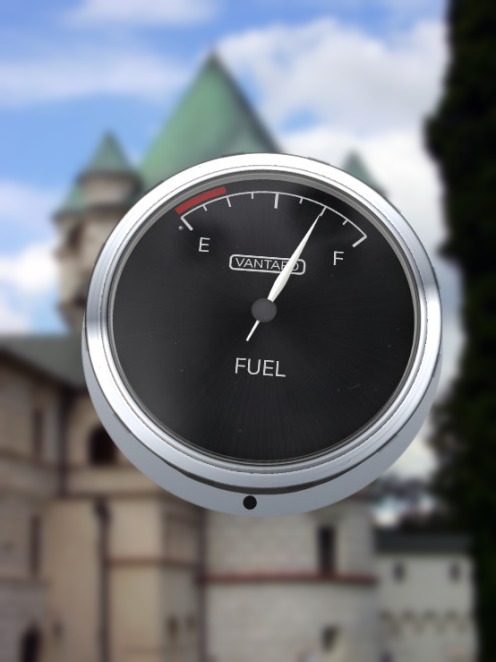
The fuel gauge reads {"value": 0.75}
